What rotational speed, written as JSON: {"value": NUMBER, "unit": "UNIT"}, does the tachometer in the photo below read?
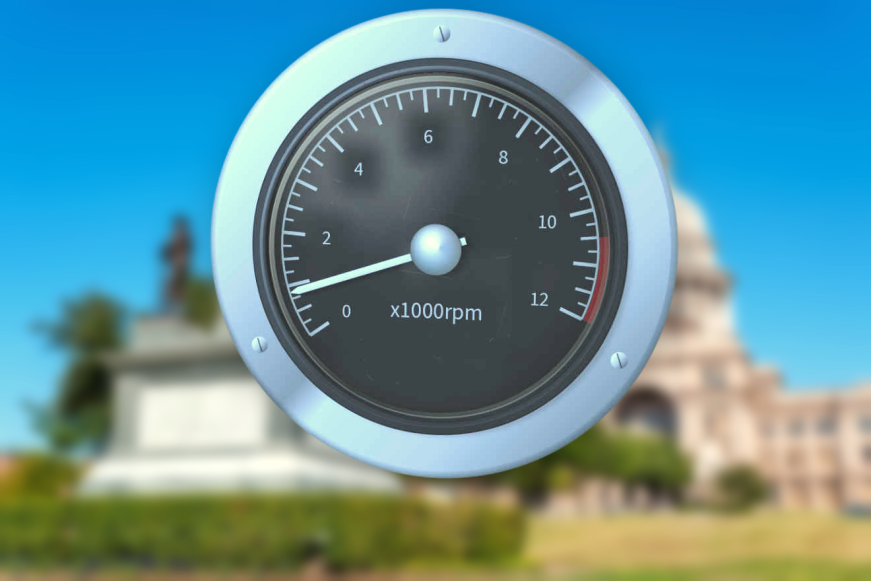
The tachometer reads {"value": 875, "unit": "rpm"}
